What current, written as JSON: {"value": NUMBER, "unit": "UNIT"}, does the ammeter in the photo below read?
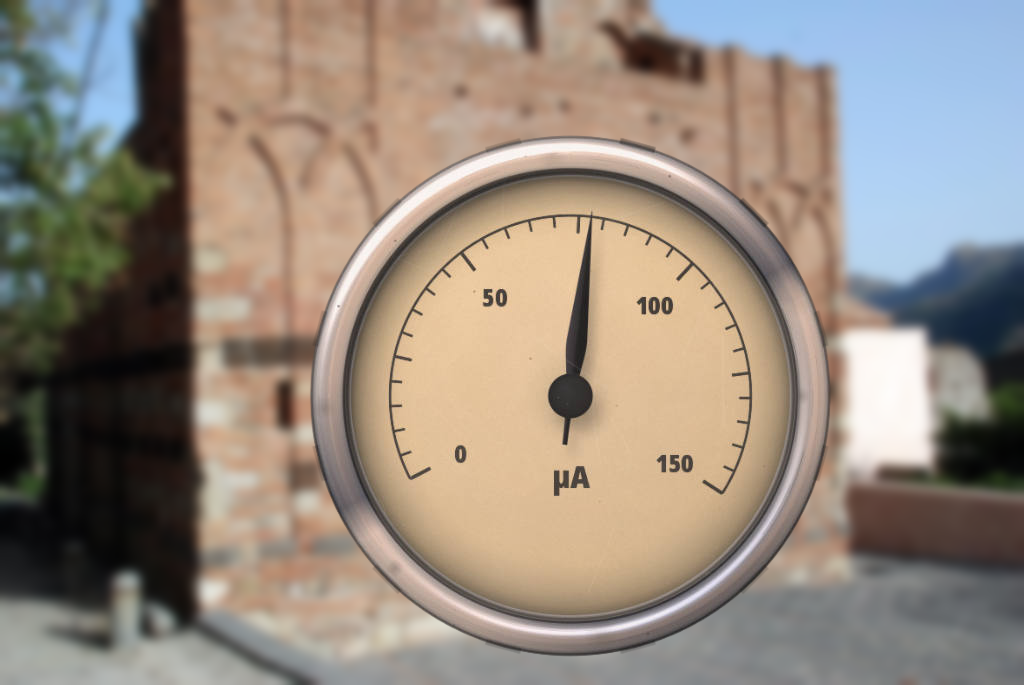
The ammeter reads {"value": 77.5, "unit": "µA"}
